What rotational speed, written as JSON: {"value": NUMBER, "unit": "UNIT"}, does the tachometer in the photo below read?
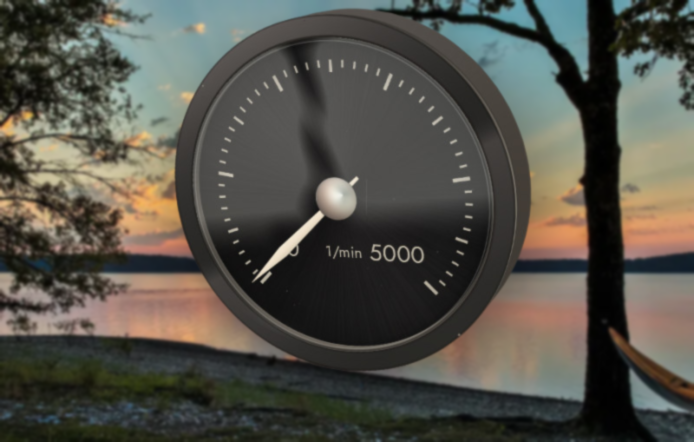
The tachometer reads {"value": 50, "unit": "rpm"}
